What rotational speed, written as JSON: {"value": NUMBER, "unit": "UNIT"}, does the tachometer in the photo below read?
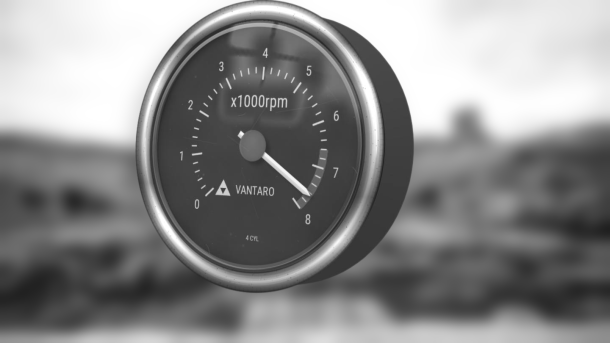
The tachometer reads {"value": 7600, "unit": "rpm"}
